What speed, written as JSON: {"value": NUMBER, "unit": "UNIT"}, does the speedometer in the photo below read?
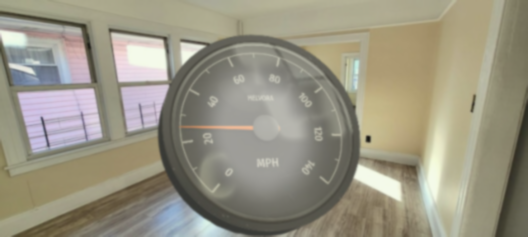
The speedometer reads {"value": 25, "unit": "mph"}
